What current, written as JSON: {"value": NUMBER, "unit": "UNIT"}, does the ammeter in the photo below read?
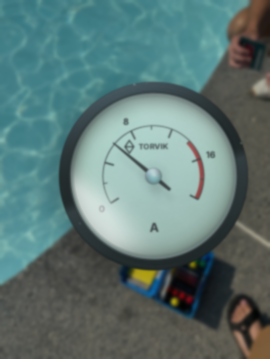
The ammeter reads {"value": 6, "unit": "A"}
